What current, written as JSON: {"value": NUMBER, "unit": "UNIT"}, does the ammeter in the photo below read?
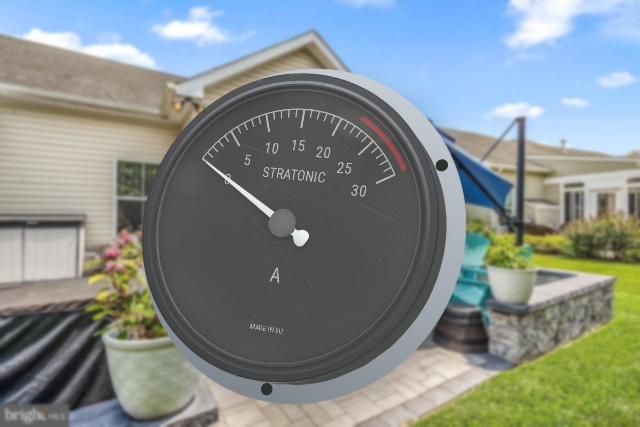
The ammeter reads {"value": 0, "unit": "A"}
